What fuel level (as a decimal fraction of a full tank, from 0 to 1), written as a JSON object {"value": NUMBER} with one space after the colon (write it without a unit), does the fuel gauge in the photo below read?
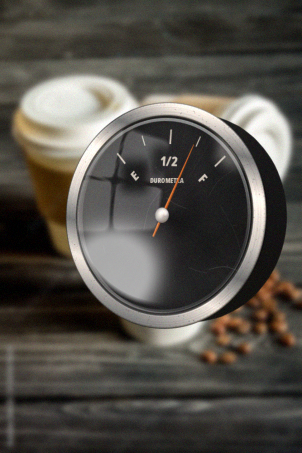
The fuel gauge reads {"value": 0.75}
